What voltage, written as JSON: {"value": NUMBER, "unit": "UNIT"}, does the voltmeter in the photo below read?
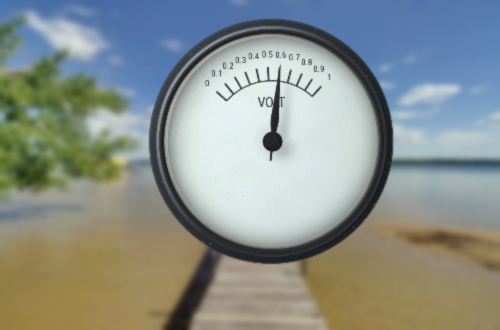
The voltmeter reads {"value": 0.6, "unit": "V"}
